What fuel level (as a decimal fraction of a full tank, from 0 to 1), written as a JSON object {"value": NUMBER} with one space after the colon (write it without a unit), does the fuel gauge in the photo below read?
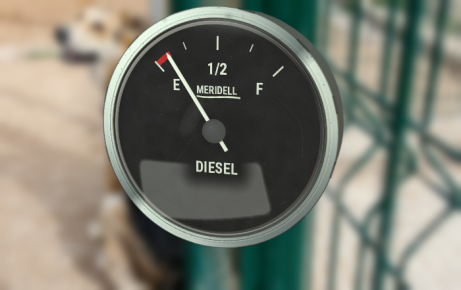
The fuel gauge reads {"value": 0.125}
